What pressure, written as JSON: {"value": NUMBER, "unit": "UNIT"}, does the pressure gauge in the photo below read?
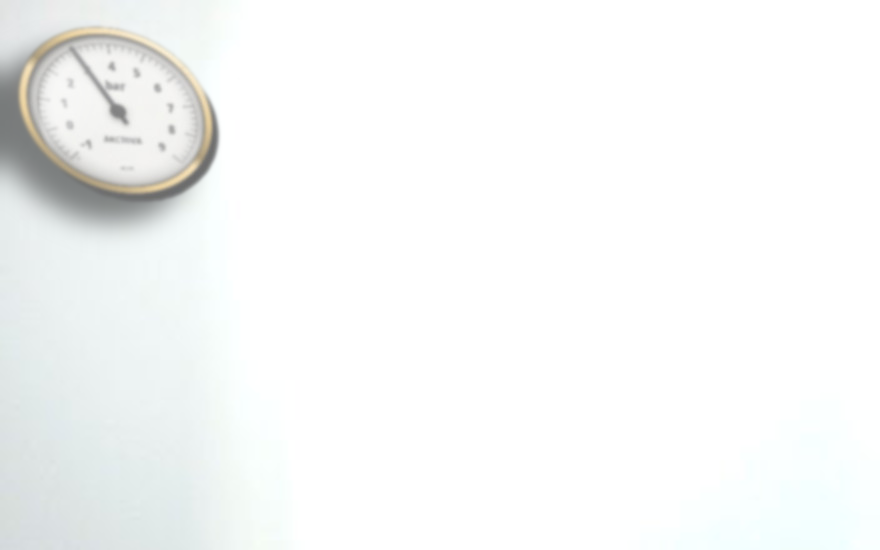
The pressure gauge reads {"value": 3, "unit": "bar"}
